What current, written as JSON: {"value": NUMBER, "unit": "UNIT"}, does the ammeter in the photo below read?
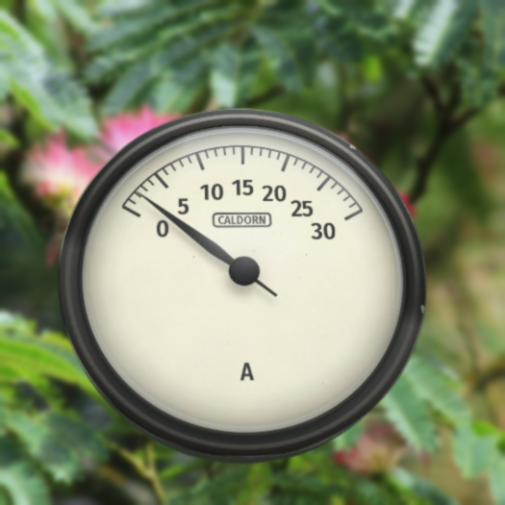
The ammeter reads {"value": 2, "unit": "A"}
